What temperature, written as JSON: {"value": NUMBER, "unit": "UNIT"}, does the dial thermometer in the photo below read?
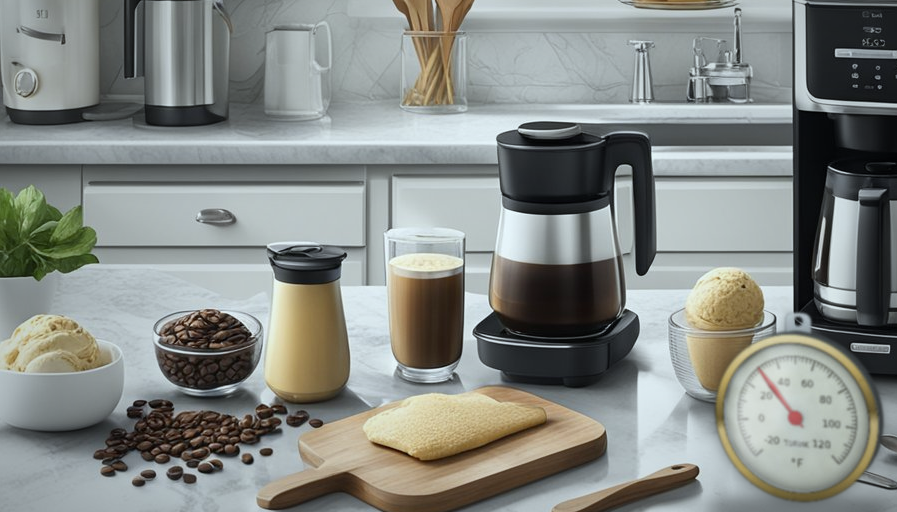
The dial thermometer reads {"value": 30, "unit": "°F"}
